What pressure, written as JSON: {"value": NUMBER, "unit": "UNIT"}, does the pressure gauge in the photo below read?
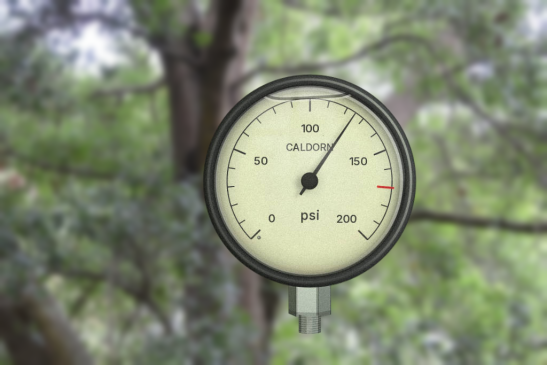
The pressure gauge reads {"value": 125, "unit": "psi"}
